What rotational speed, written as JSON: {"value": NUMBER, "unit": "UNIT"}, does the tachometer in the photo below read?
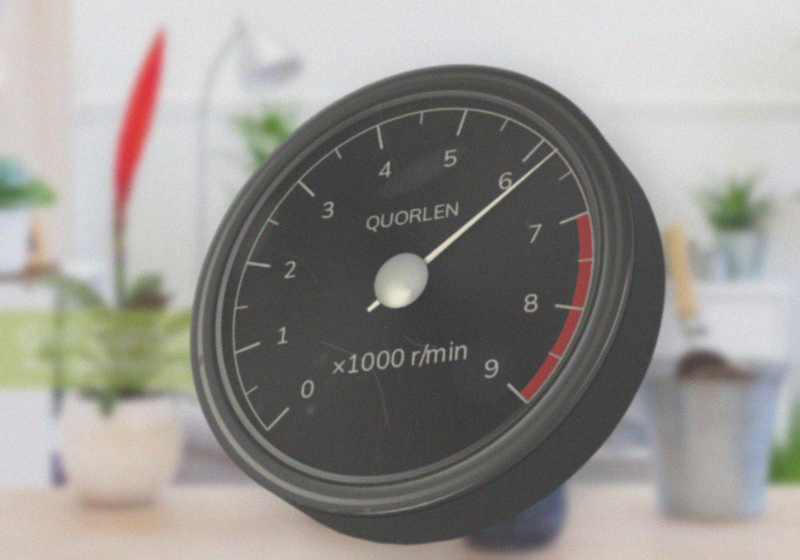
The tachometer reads {"value": 6250, "unit": "rpm"}
